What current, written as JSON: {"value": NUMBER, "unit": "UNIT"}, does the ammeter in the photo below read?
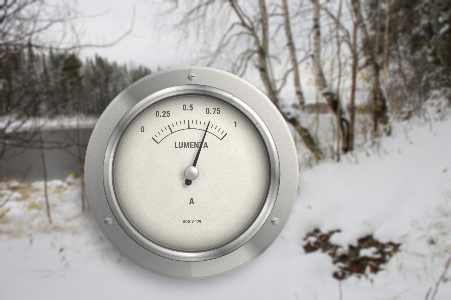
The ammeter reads {"value": 0.75, "unit": "A"}
